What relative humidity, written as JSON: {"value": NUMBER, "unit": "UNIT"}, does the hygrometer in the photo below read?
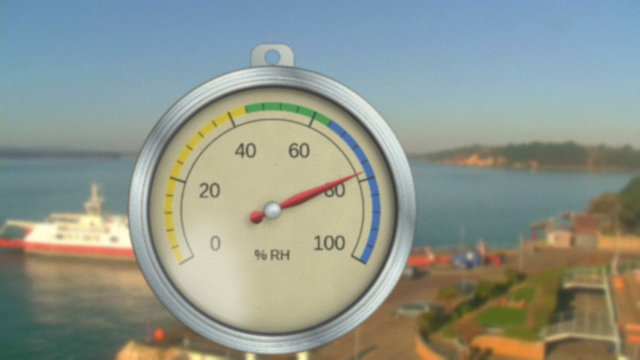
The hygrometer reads {"value": 78, "unit": "%"}
